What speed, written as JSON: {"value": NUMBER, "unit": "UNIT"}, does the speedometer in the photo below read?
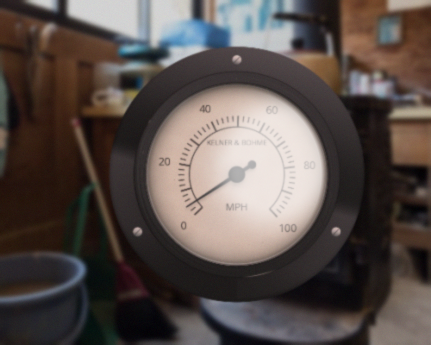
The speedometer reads {"value": 4, "unit": "mph"}
